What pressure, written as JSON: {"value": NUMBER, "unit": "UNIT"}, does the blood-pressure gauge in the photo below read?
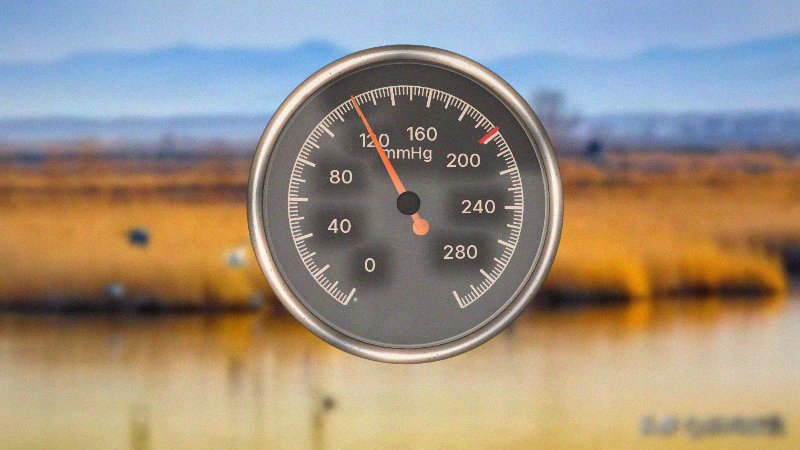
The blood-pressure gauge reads {"value": 120, "unit": "mmHg"}
